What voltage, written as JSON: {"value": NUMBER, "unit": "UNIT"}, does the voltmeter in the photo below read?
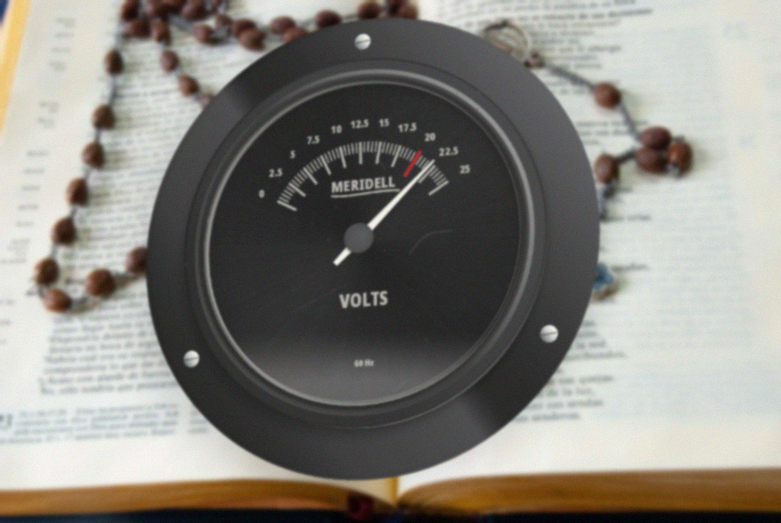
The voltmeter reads {"value": 22.5, "unit": "V"}
